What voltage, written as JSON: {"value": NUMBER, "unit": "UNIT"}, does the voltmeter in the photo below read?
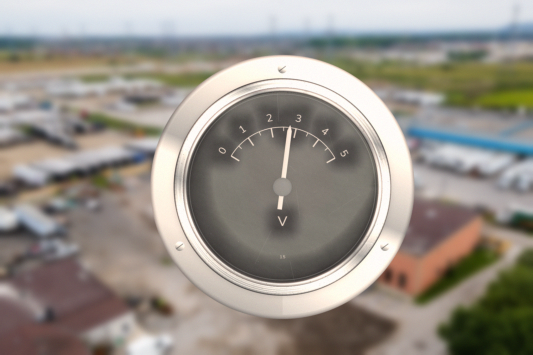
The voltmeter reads {"value": 2.75, "unit": "V"}
